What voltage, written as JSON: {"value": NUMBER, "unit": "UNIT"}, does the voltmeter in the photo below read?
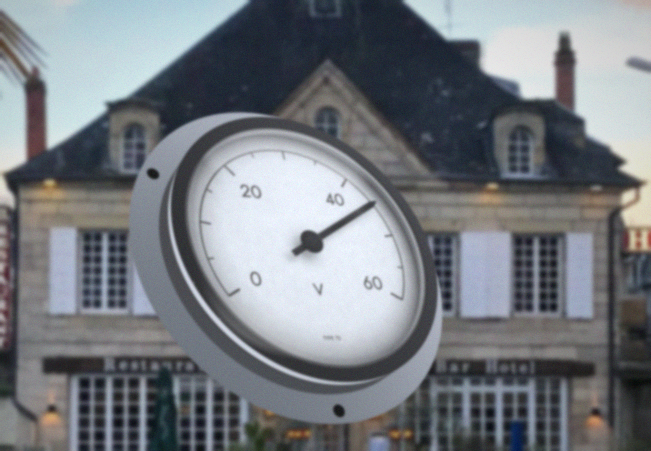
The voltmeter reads {"value": 45, "unit": "V"}
